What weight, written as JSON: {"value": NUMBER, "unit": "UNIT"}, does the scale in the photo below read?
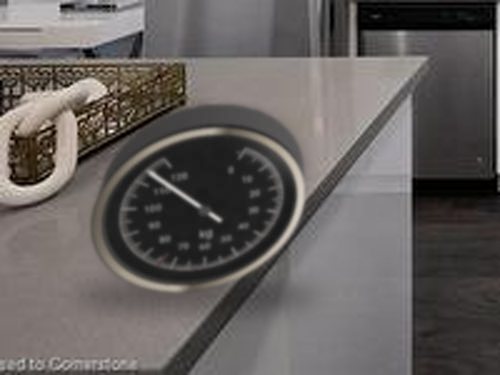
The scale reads {"value": 115, "unit": "kg"}
